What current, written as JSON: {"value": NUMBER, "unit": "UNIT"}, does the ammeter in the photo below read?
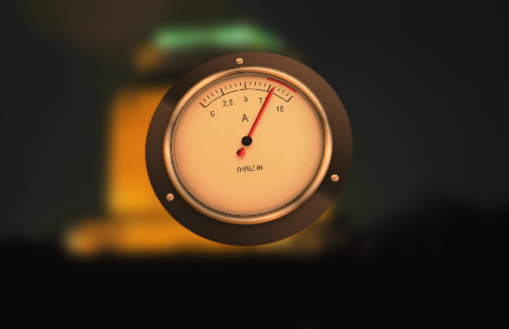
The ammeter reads {"value": 8, "unit": "A"}
